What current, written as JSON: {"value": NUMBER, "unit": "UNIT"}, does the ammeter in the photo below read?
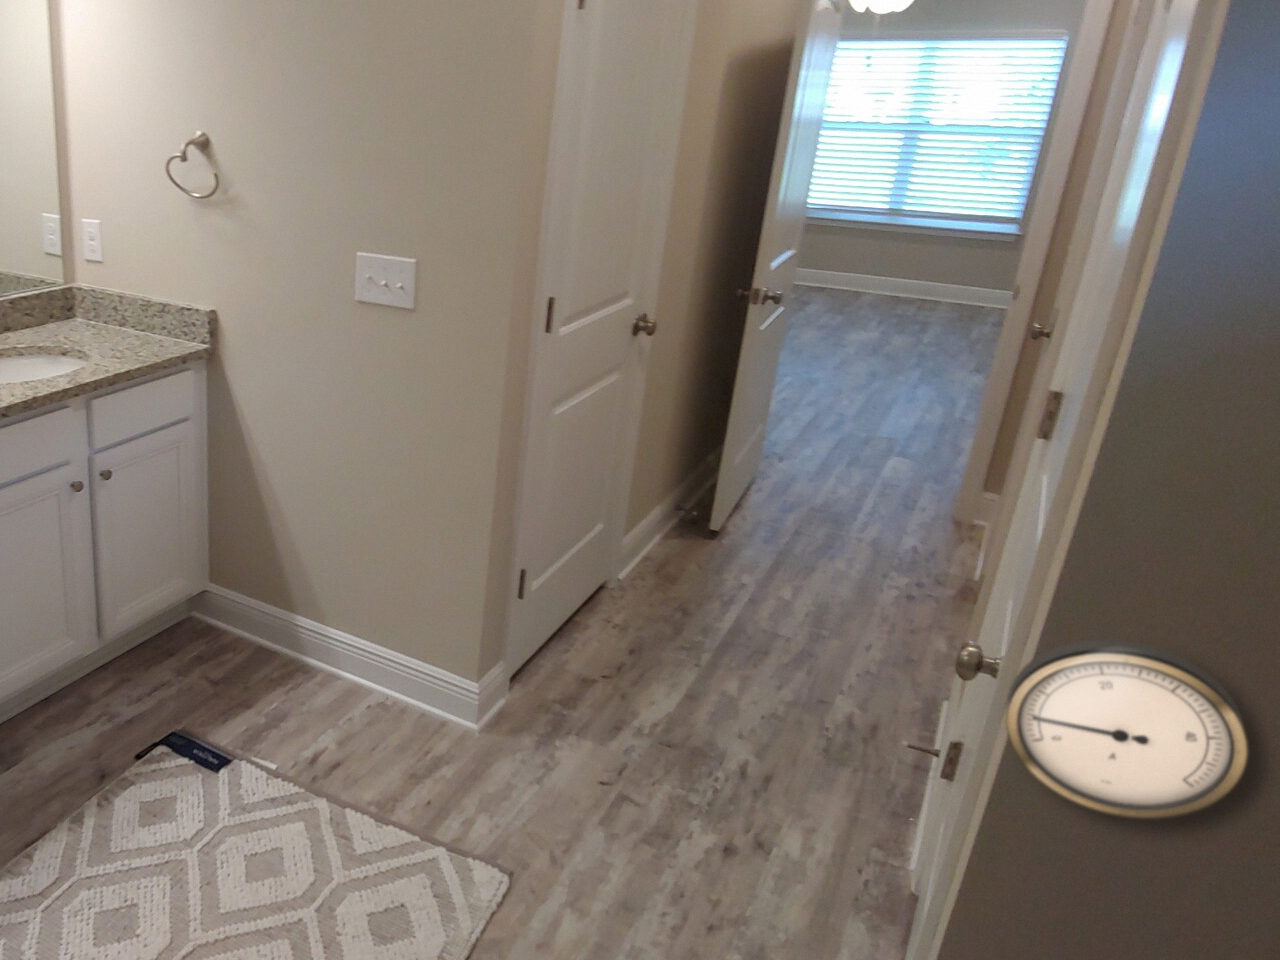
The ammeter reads {"value": 5, "unit": "A"}
